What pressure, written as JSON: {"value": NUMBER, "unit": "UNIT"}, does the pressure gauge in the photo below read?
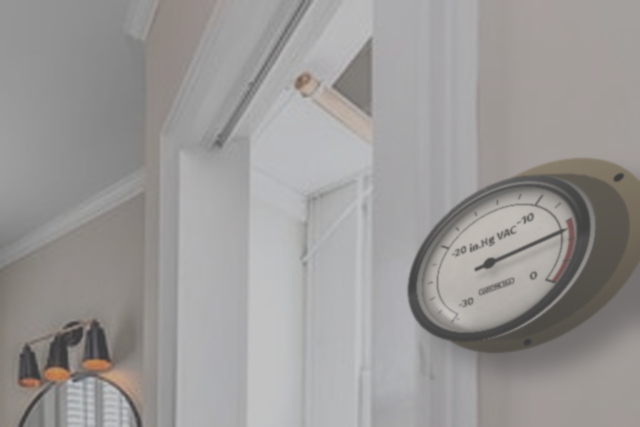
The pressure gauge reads {"value": -5, "unit": "inHg"}
